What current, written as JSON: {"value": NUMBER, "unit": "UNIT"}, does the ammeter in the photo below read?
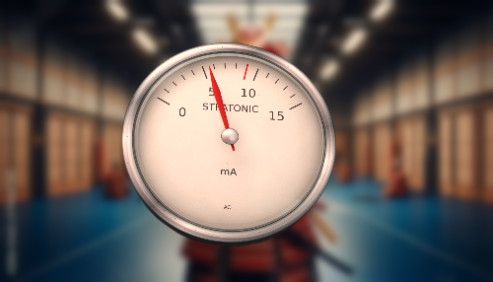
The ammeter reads {"value": 5.5, "unit": "mA"}
